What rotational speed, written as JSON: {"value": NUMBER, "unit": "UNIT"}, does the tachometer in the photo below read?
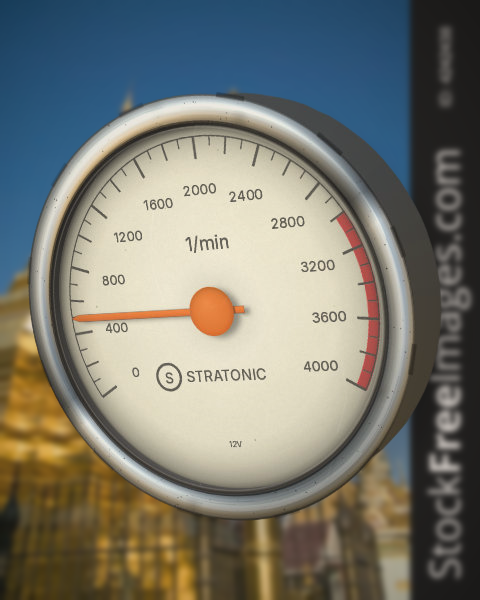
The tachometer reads {"value": 500, "unit": "rpm"}
